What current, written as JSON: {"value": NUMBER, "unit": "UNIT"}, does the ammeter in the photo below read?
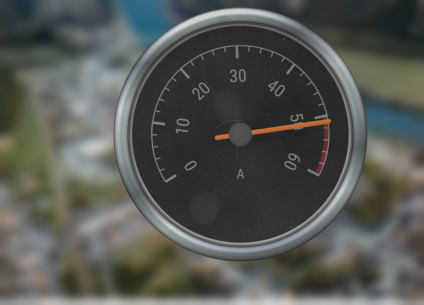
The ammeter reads {"value": 51, "unit": "A"}
